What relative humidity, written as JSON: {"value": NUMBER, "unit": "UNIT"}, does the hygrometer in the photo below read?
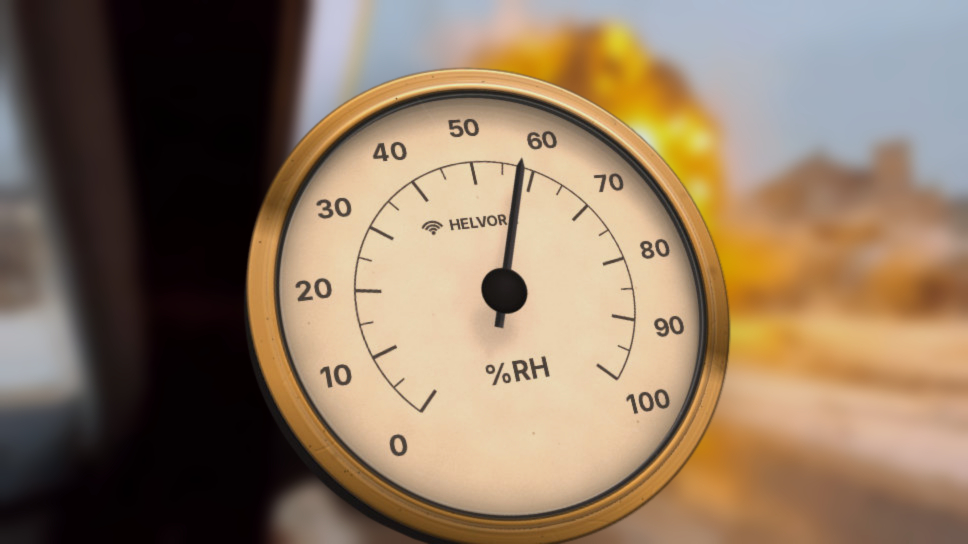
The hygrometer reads {"value": 57.5, "unit": "%"}
